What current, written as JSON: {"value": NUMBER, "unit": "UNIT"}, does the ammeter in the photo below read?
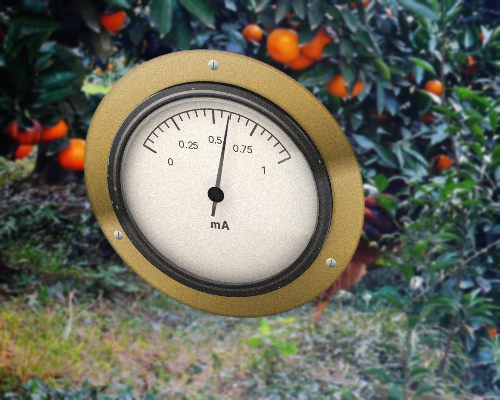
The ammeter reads {"value": 0.6, "unit": "mA"}
